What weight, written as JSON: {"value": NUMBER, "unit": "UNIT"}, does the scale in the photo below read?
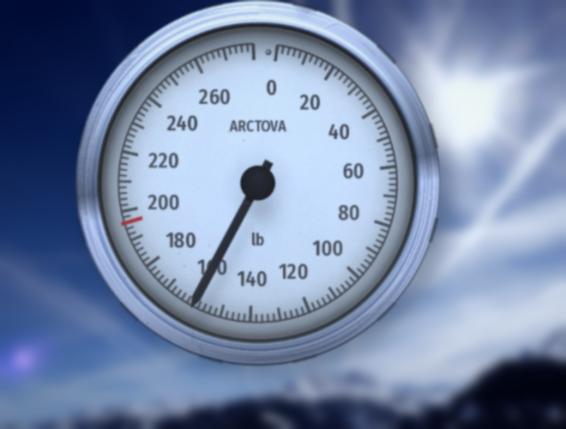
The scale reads {"value": 160, "unit": "lb"}
